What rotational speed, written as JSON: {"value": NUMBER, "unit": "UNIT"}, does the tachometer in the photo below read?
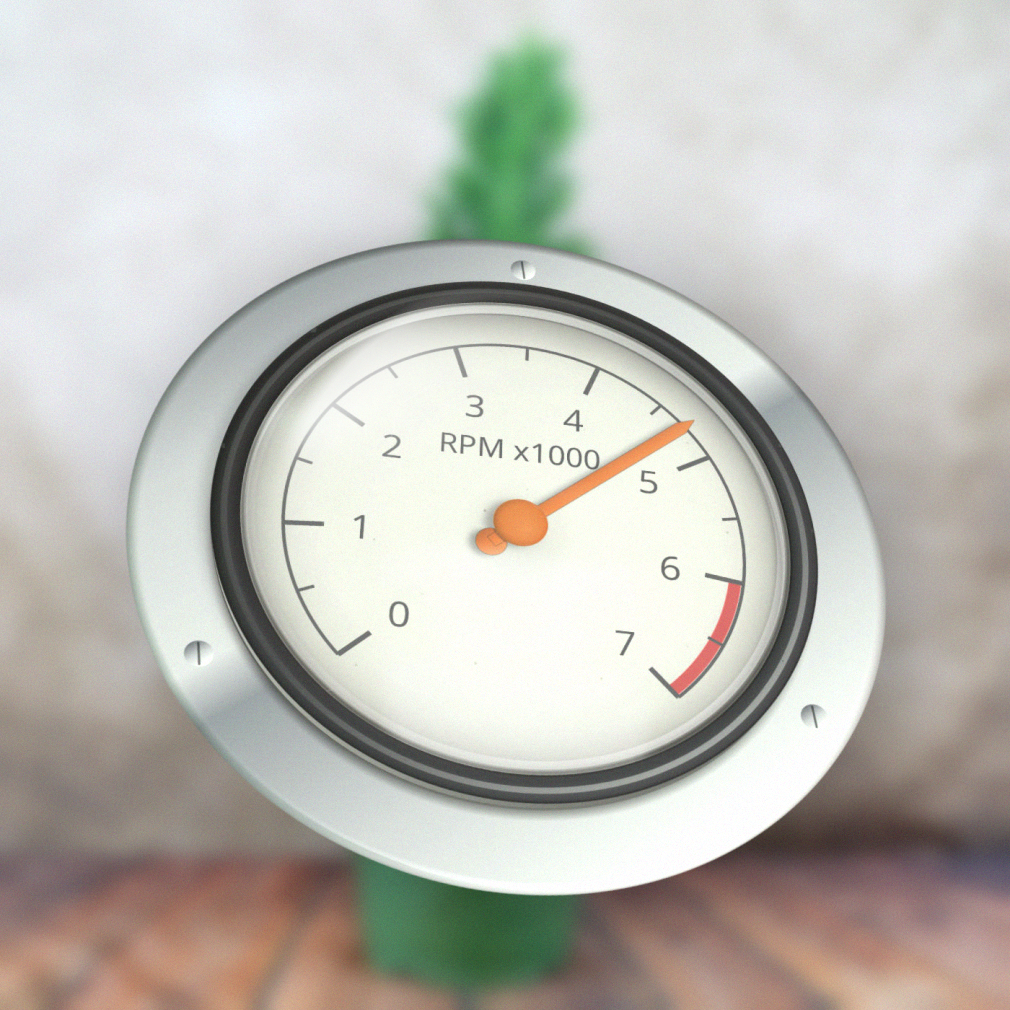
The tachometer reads {"value": 4750, "unit": "rpm"}
